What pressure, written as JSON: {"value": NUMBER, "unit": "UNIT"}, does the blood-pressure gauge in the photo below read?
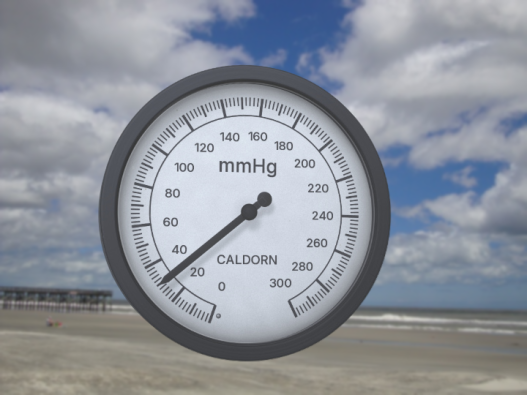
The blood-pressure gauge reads {"value": 30, "unit": "mmHg"}
